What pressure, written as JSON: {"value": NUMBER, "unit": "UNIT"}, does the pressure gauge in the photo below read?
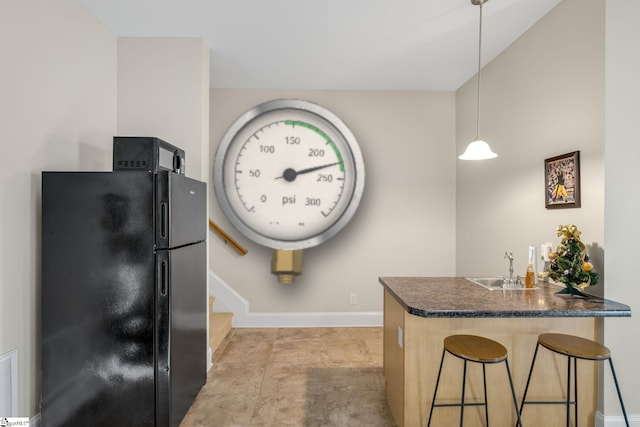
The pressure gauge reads {"value": 230, "unit": "psi"}
